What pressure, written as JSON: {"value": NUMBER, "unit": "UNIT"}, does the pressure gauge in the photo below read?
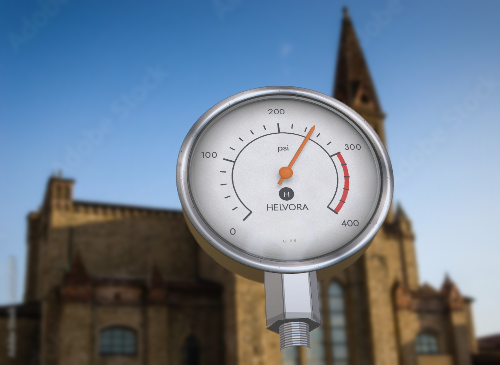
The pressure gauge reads {"value": 250, "unit": "psi"}
